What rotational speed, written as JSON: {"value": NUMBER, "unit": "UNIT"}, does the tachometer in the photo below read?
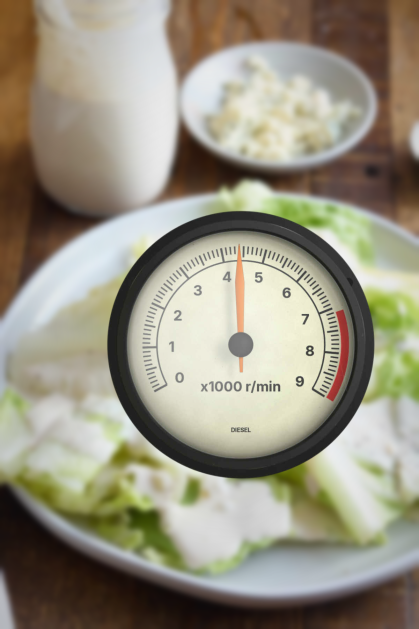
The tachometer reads {"value": 4400, "unit": "rpm"}
